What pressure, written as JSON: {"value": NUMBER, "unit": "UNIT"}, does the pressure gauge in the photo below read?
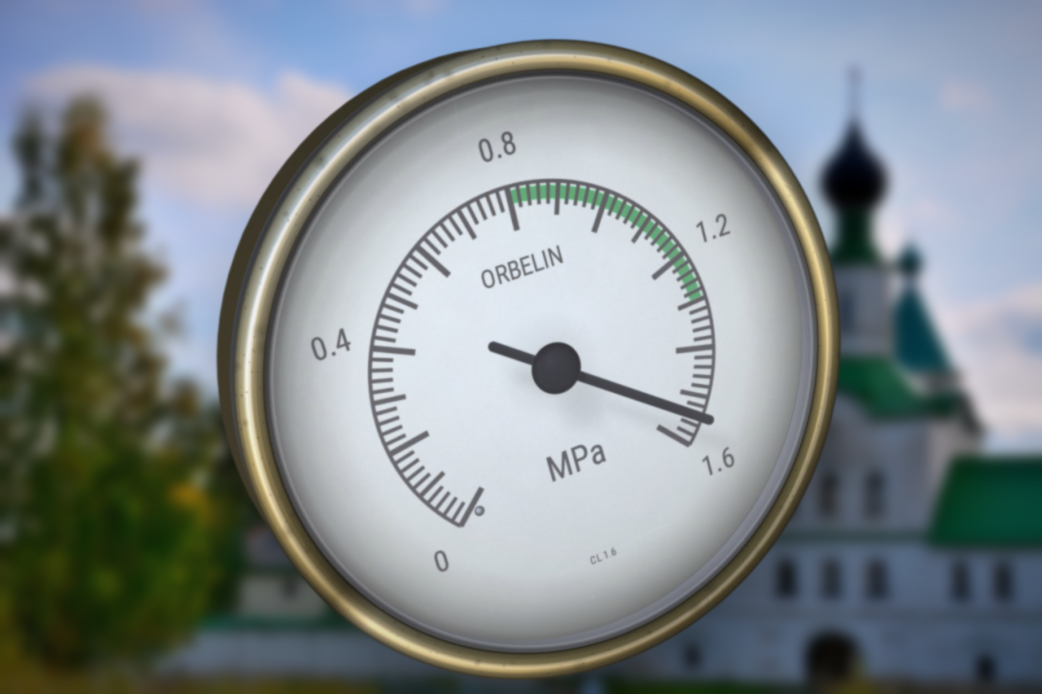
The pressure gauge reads {"value": 1.54, "unit": "MPa"}
